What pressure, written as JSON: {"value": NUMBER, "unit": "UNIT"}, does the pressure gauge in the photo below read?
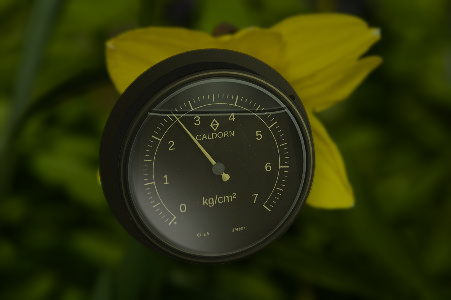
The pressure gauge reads {"value": 2.6, "unit": "kg/cm²"}
